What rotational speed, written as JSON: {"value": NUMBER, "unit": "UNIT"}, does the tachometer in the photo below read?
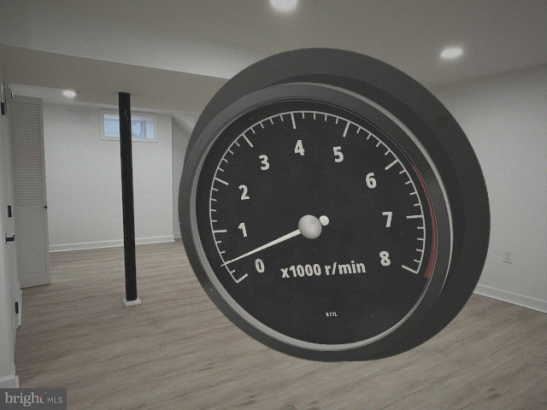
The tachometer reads {"value": 400, "unit": "rpm"}
